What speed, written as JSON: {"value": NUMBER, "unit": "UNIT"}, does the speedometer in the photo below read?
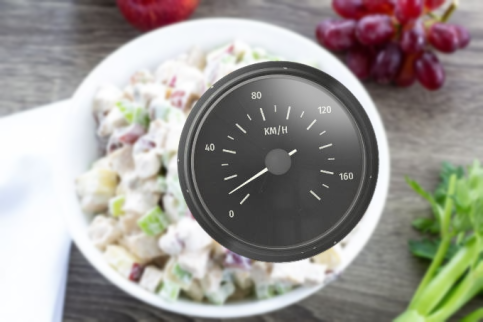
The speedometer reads {"value": 10, "unit": "km/h"}
